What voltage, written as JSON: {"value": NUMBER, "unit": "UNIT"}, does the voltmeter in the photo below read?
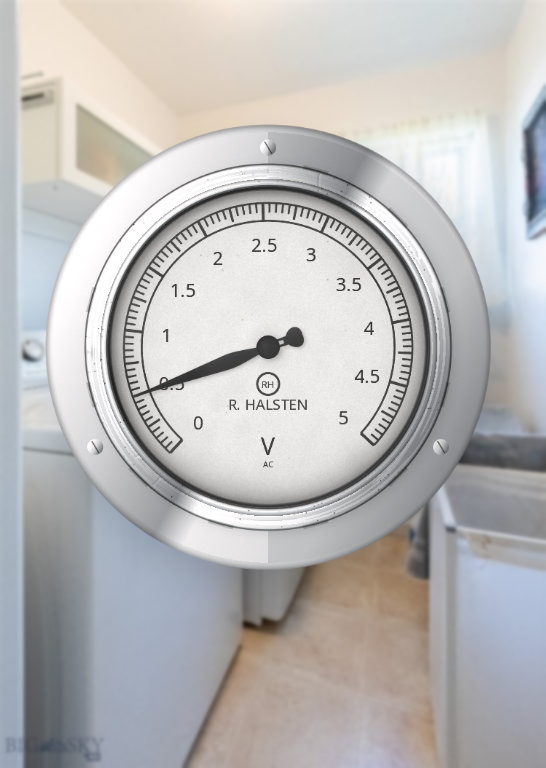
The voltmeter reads {"value": 0.5, "unit": "V"}
